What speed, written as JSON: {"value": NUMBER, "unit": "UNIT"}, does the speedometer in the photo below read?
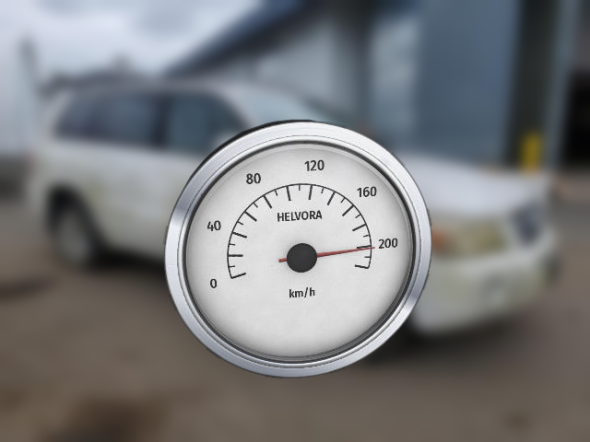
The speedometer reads {"value": 200, "unit": "km/h"}
